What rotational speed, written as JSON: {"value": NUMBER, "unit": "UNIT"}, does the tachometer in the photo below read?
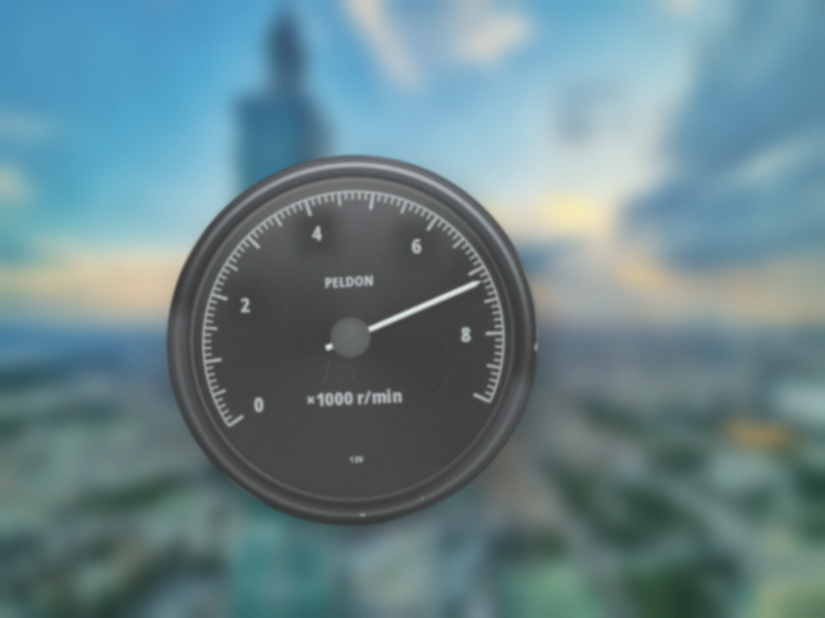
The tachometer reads {"value": 7200, "unit": "rpm"}
